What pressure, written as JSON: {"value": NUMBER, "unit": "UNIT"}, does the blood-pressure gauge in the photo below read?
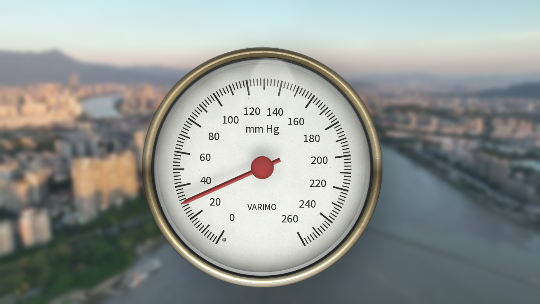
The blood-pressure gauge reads {"value": 30, "unit": "mmHg"}
